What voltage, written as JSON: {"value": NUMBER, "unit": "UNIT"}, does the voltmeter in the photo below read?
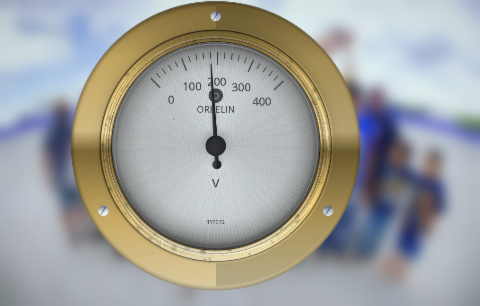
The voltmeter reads {"value": 180, "unit": "V"}
